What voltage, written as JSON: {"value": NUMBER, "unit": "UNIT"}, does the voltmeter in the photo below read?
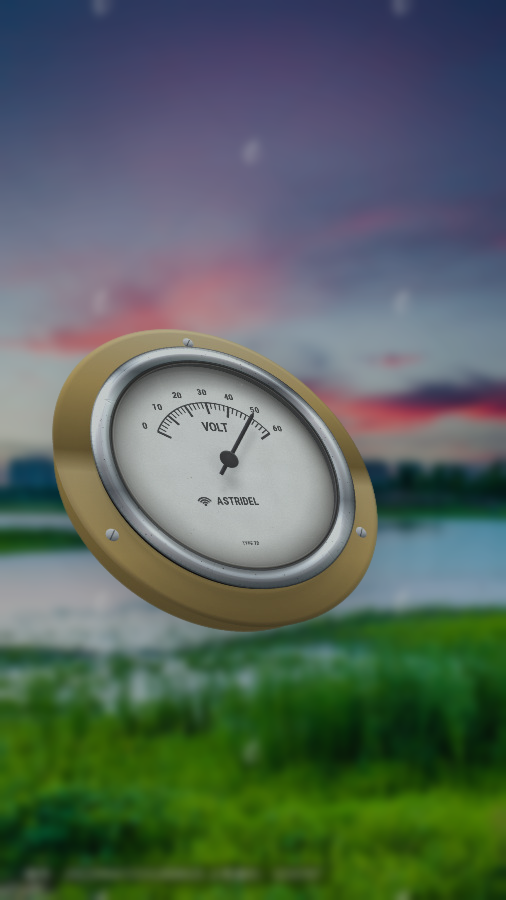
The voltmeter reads {"value": 50, "unit": "V"}
